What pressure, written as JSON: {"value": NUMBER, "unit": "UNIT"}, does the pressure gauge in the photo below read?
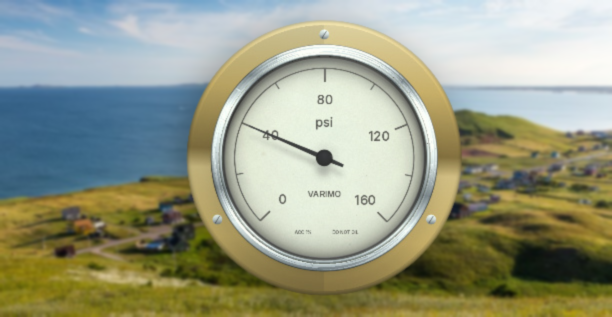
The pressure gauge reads {"value": 40, "unit": "psi"}
